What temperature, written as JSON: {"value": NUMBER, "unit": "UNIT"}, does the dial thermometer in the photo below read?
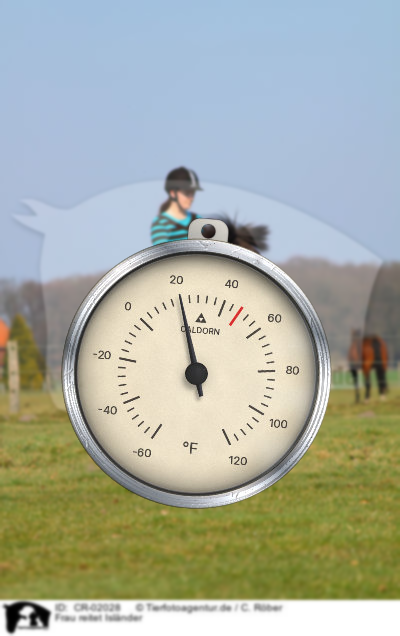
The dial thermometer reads {"value": 20, "unit": "°F"}
